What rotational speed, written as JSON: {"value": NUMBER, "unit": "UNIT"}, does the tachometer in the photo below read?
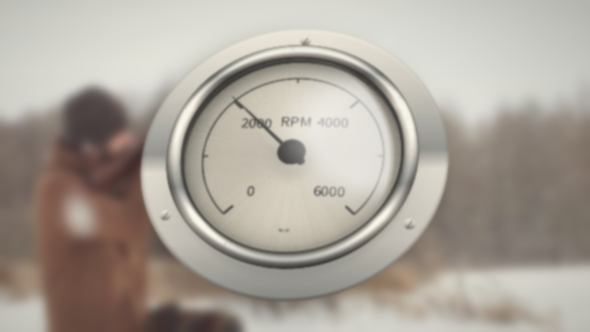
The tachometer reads {"value": 2000, "unit": "rpm"}
